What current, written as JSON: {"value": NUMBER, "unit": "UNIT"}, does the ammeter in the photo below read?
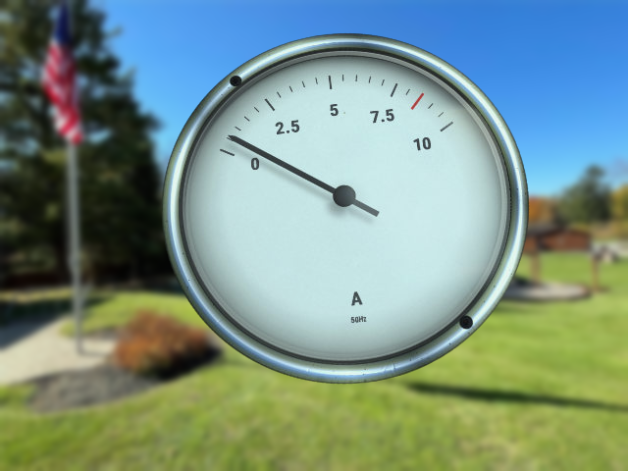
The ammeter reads {"value": 0.5, "unit": "A"}
